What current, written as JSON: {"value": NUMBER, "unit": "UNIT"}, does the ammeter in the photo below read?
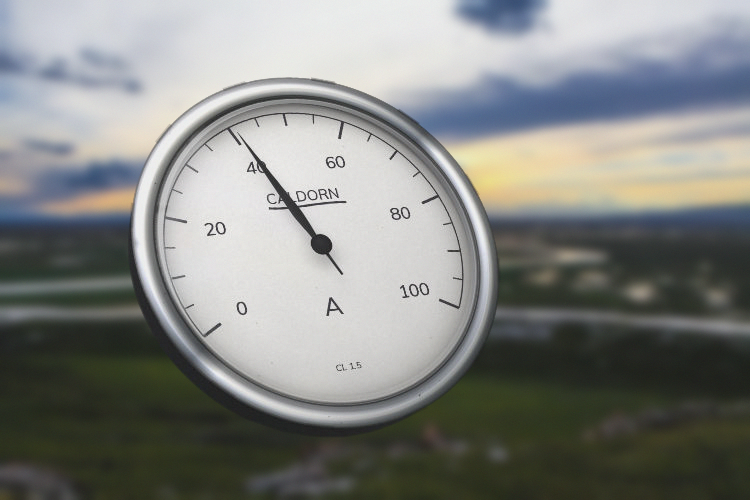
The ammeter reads {"value": 40, "unit": "A"}
